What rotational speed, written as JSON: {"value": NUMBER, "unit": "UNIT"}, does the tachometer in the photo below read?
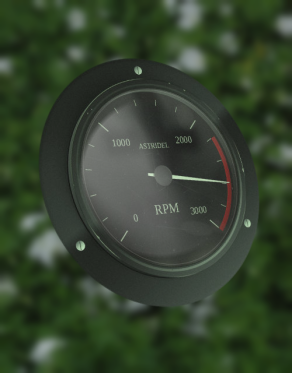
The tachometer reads {"value": 2600, "unit": "rpm"}
